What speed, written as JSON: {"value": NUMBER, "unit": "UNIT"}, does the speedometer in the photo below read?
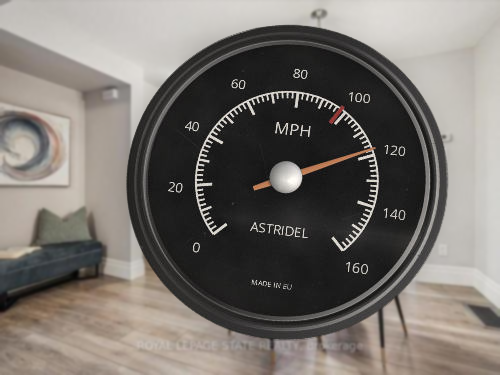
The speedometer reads {"value": 118, "unit": "mph"}
